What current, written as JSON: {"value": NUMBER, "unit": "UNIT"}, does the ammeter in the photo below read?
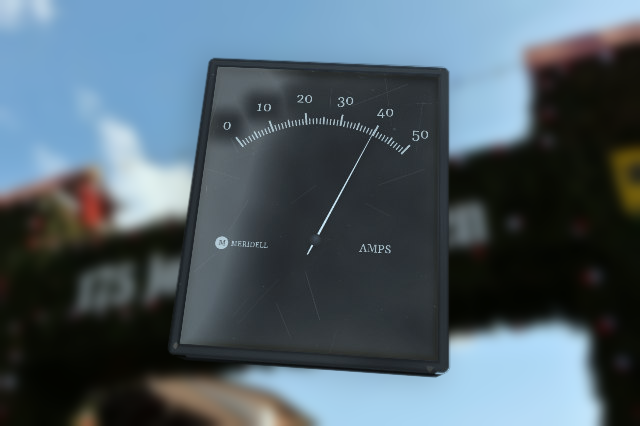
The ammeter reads {"value": 40, "unit": "A"}
